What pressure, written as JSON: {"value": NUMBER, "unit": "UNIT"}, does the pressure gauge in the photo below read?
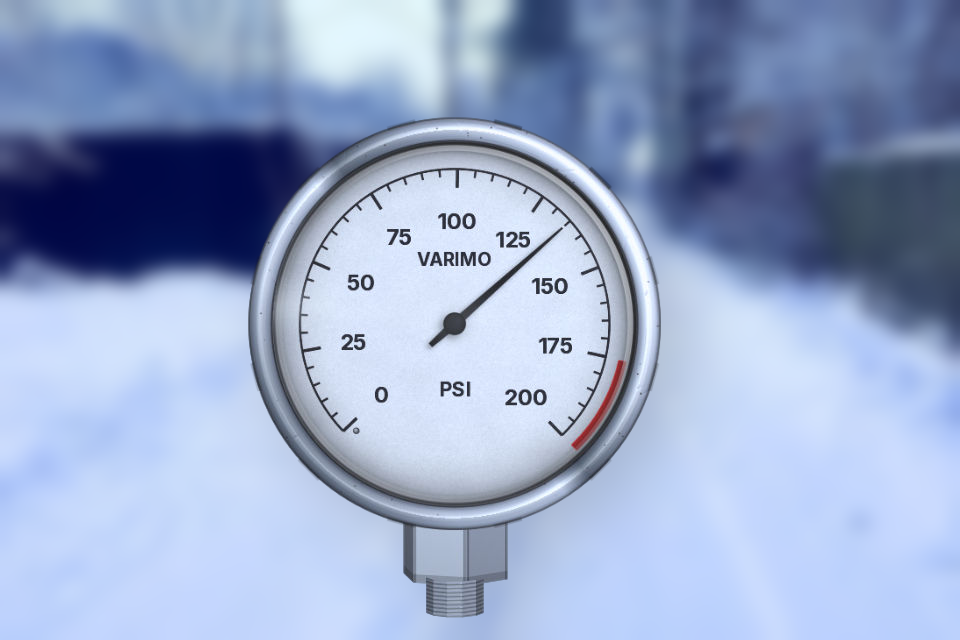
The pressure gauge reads {"value": 135, "unit": "psi"}
